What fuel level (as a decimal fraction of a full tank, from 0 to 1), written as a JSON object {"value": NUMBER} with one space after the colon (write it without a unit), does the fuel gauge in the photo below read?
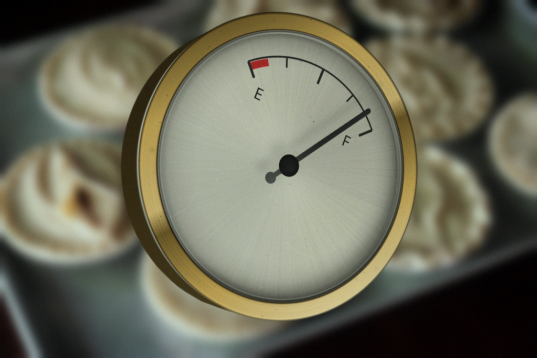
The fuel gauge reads {"value": 0.875}
